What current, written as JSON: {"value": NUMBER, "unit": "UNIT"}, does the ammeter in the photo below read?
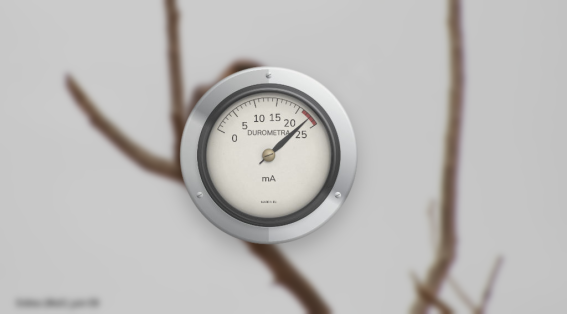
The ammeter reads {"value": 23, "unit": "mA"}
